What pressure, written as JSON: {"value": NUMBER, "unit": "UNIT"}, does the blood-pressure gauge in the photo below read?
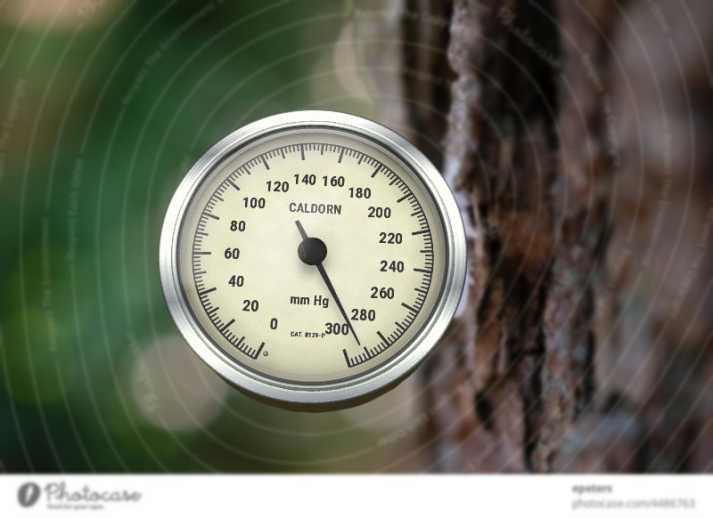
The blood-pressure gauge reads {"value": 292, "unit": "mmHg"}
